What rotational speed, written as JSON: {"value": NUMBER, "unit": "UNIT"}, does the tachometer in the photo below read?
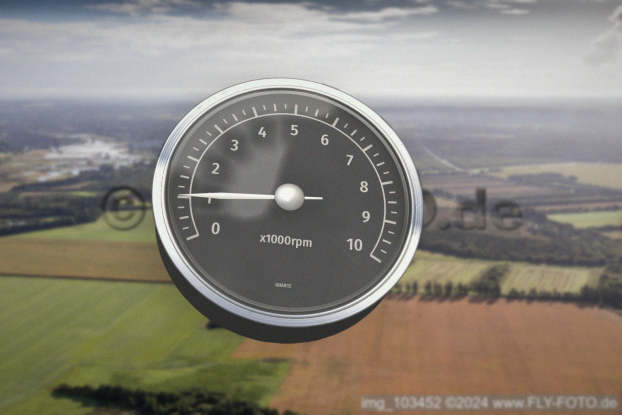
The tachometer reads {"value": 1000, "unit": "rpm"}
